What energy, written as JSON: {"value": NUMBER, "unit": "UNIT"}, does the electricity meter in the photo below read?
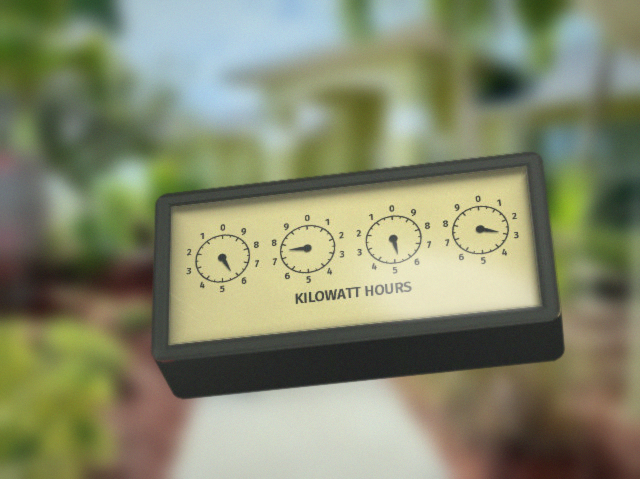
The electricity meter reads {"value": 5753, "unit": "kWh"}
